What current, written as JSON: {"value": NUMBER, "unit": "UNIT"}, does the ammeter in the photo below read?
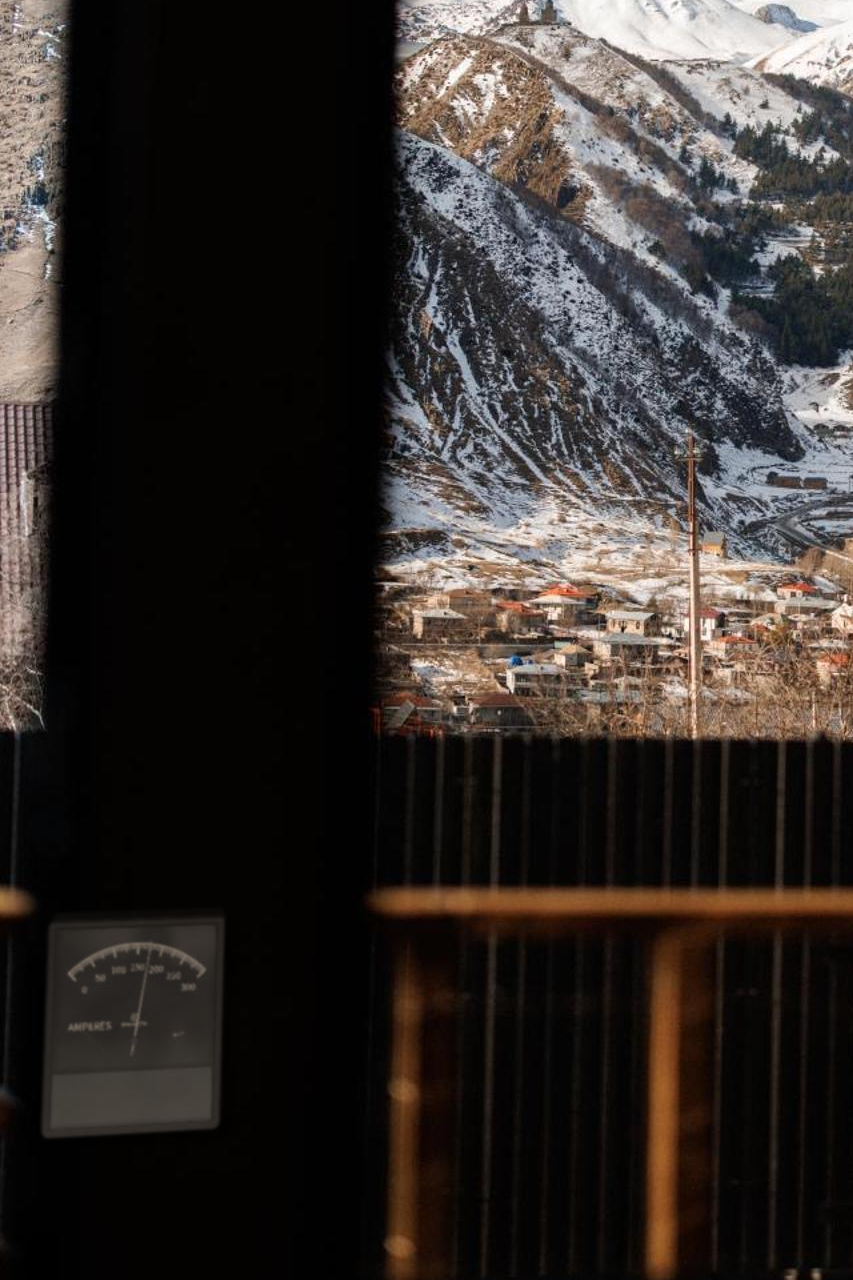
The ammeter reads {"value": 175, "unit": "A"}
